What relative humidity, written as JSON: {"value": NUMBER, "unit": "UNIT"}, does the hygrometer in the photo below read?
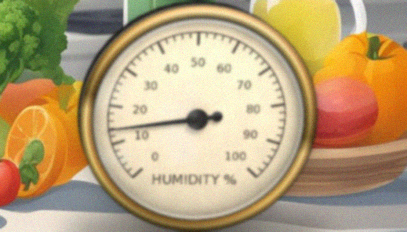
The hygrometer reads {"value": 14, "unit": "%"}
